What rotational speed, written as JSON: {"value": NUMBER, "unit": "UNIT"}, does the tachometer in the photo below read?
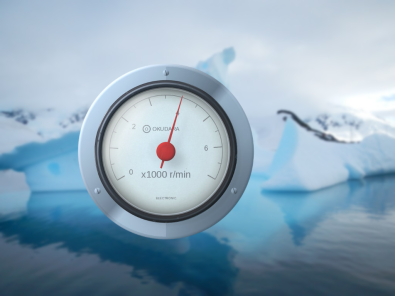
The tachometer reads {"value": 4000, "unit": "rpm"}
